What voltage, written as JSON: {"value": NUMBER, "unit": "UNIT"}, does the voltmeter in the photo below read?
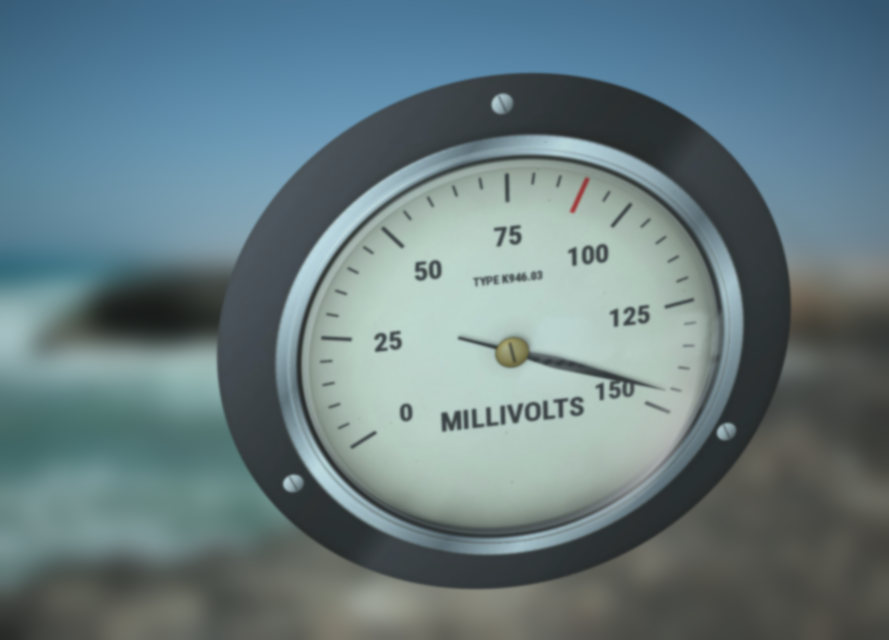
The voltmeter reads {"value": 145, "unit": "mV"}
